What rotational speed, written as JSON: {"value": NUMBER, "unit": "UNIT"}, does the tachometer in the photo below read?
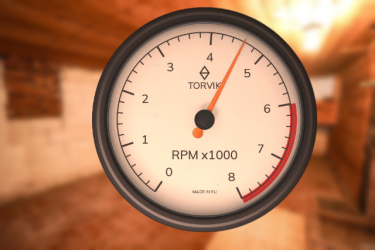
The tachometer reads {"value": 4600, "unit": "rpm"}
